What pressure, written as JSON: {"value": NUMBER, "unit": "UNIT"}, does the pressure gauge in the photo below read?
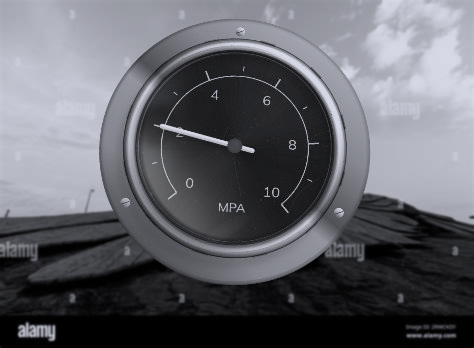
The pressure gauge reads {"value": 2, "unit": "MPa"}
